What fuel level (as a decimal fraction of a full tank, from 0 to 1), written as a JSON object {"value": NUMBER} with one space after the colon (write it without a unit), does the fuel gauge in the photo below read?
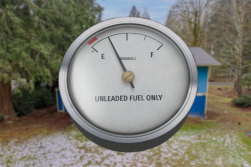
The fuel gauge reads {"value": 0.25}
